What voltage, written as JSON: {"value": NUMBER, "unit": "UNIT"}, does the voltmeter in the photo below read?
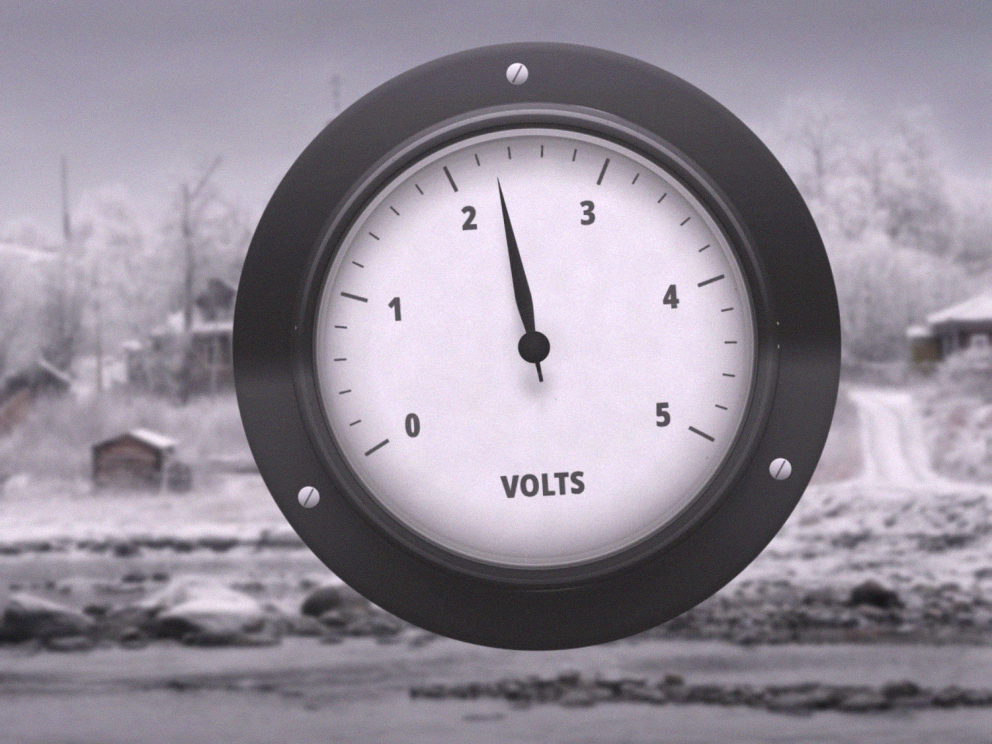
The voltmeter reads {"value": 2.3, "unit": "V"}
